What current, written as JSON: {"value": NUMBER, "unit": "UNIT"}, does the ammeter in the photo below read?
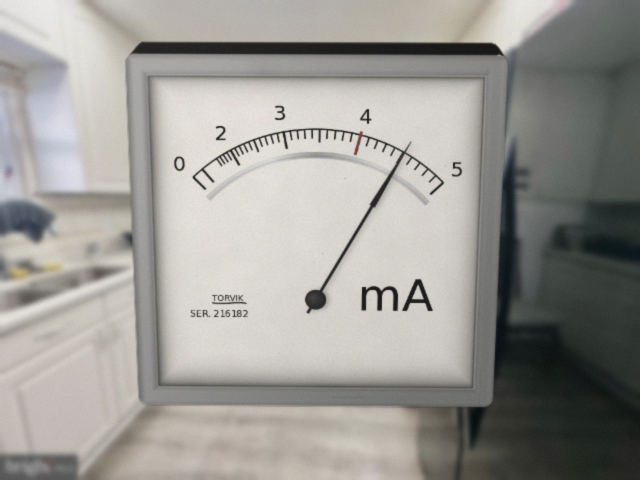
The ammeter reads {"value": 4.5, "unit": "mA"}
